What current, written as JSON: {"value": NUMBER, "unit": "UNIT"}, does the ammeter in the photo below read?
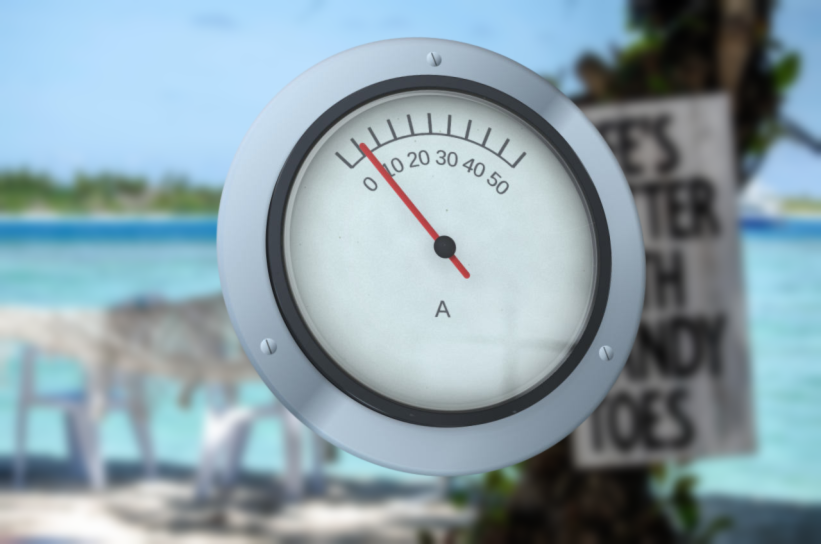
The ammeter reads {"value": 5, "unit": "A"}
